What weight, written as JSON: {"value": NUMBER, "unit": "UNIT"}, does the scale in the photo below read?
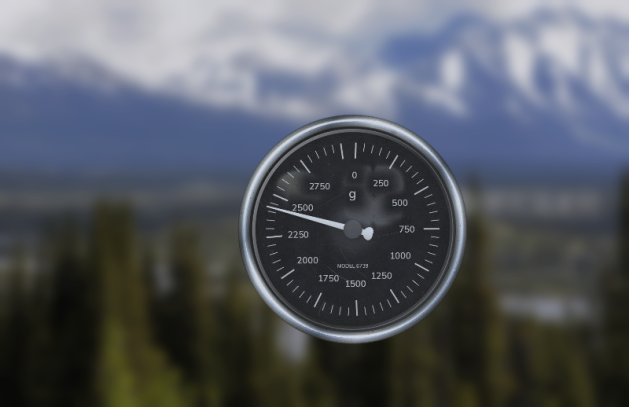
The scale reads {"value": 2425, "unit": "g"}
